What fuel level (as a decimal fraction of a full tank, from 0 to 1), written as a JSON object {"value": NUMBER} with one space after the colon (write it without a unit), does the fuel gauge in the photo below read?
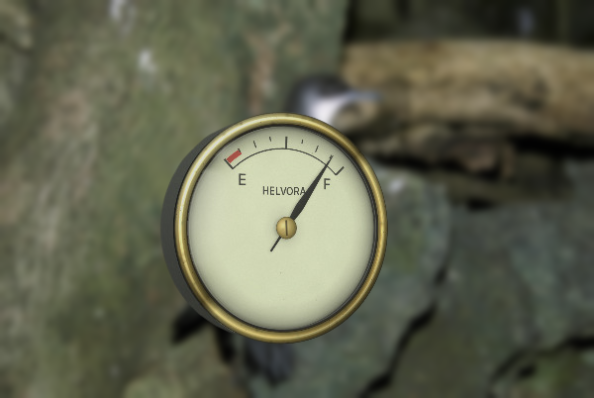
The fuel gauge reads {"value": 0.875}
